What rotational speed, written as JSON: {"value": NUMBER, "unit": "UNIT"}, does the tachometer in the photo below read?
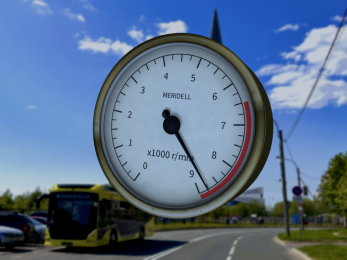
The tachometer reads {"value": 8750, "unit": "rpm"}
